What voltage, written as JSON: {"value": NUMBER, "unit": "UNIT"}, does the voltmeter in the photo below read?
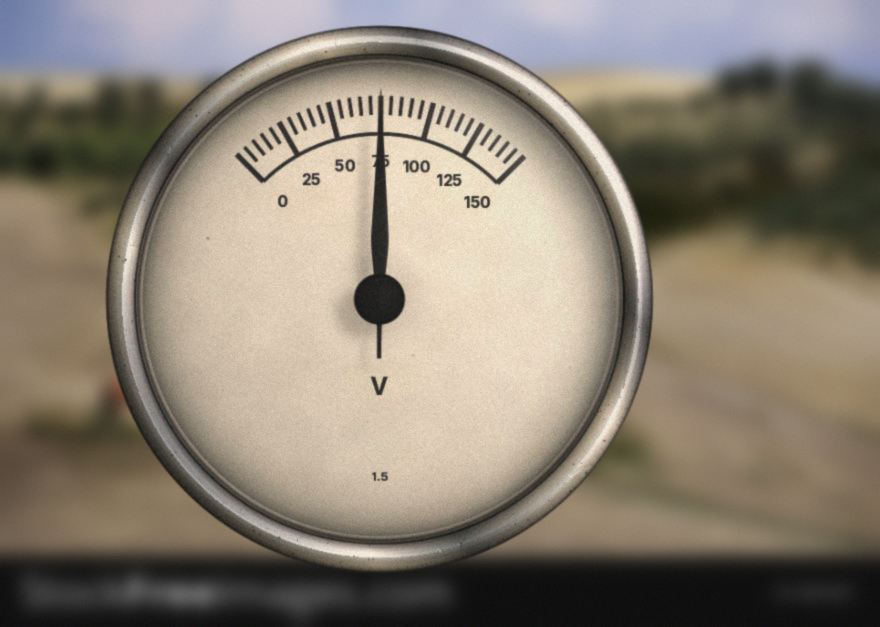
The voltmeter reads {"value": 75, "unit": "V"}
